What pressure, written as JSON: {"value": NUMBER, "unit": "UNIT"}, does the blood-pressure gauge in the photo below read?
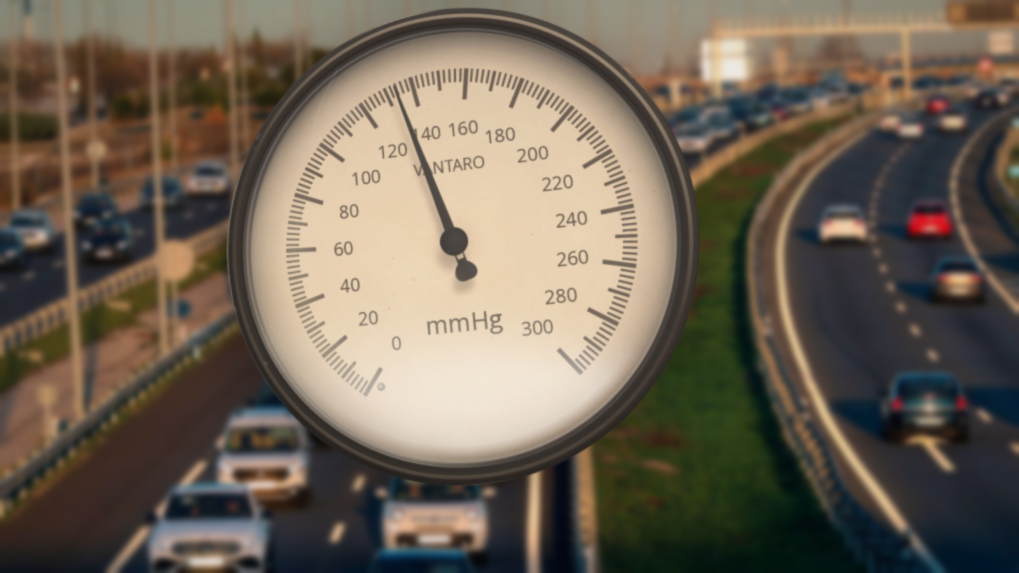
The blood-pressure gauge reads {"value": 134, "unit": "mmHg"}
